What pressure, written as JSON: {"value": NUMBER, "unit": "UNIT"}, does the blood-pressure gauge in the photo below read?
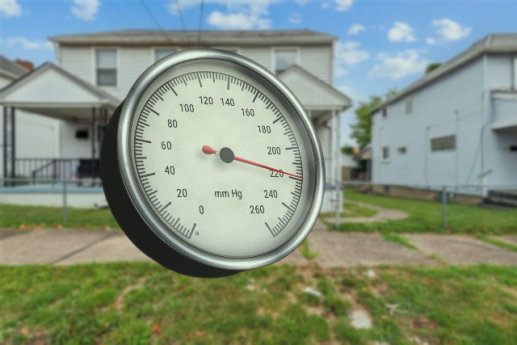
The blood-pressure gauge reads {"value": 220, "unit": "mmHg"}
